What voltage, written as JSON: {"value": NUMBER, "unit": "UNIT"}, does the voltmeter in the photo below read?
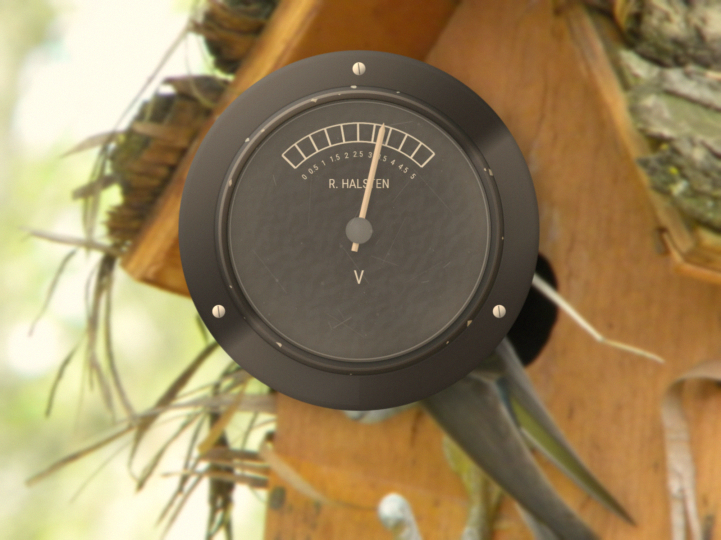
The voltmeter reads {"value": 3.25, "unit": "V"}
